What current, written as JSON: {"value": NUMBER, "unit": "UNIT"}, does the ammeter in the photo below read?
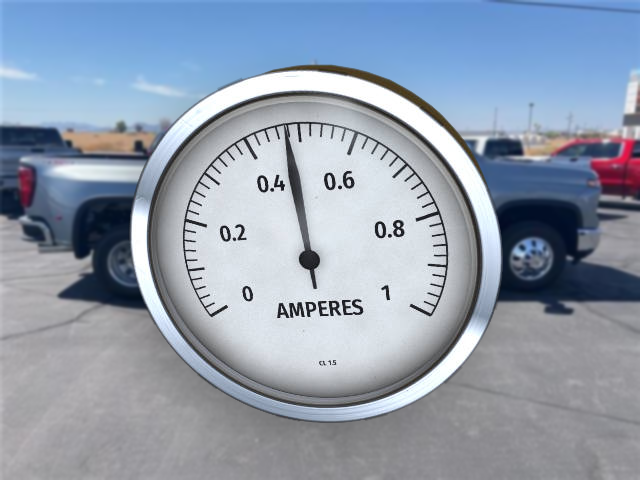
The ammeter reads {"value": 0.48, "unit": "A"}
